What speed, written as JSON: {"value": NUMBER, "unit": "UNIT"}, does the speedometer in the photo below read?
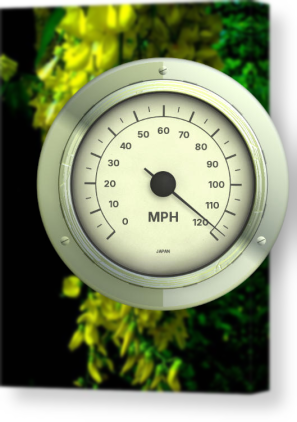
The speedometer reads {"value": 117.5, "unit": "mph"}
